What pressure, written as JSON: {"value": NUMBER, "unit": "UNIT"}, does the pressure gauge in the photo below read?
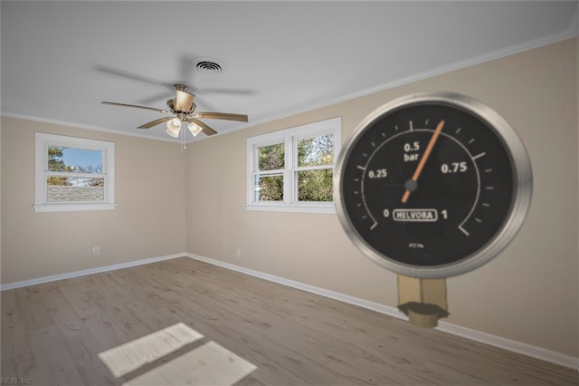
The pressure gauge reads {"value": 0.6, "unit": "bar"}
